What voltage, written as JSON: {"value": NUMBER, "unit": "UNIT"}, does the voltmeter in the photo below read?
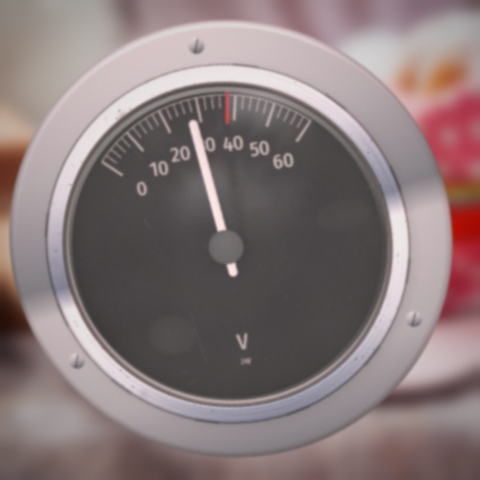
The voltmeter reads {"value": 28, "unit": "V"}
